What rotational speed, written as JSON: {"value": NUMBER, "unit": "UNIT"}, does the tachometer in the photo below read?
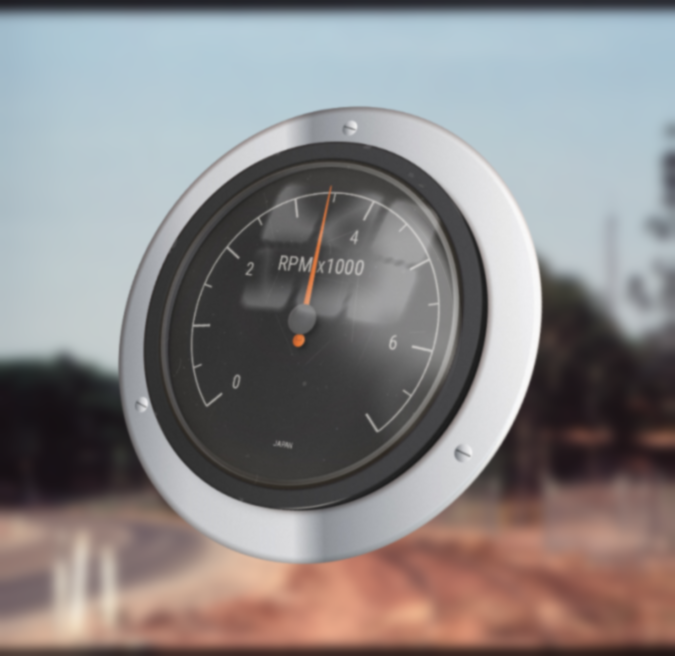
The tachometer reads {"value": 3500, "unit": "rpm"}
